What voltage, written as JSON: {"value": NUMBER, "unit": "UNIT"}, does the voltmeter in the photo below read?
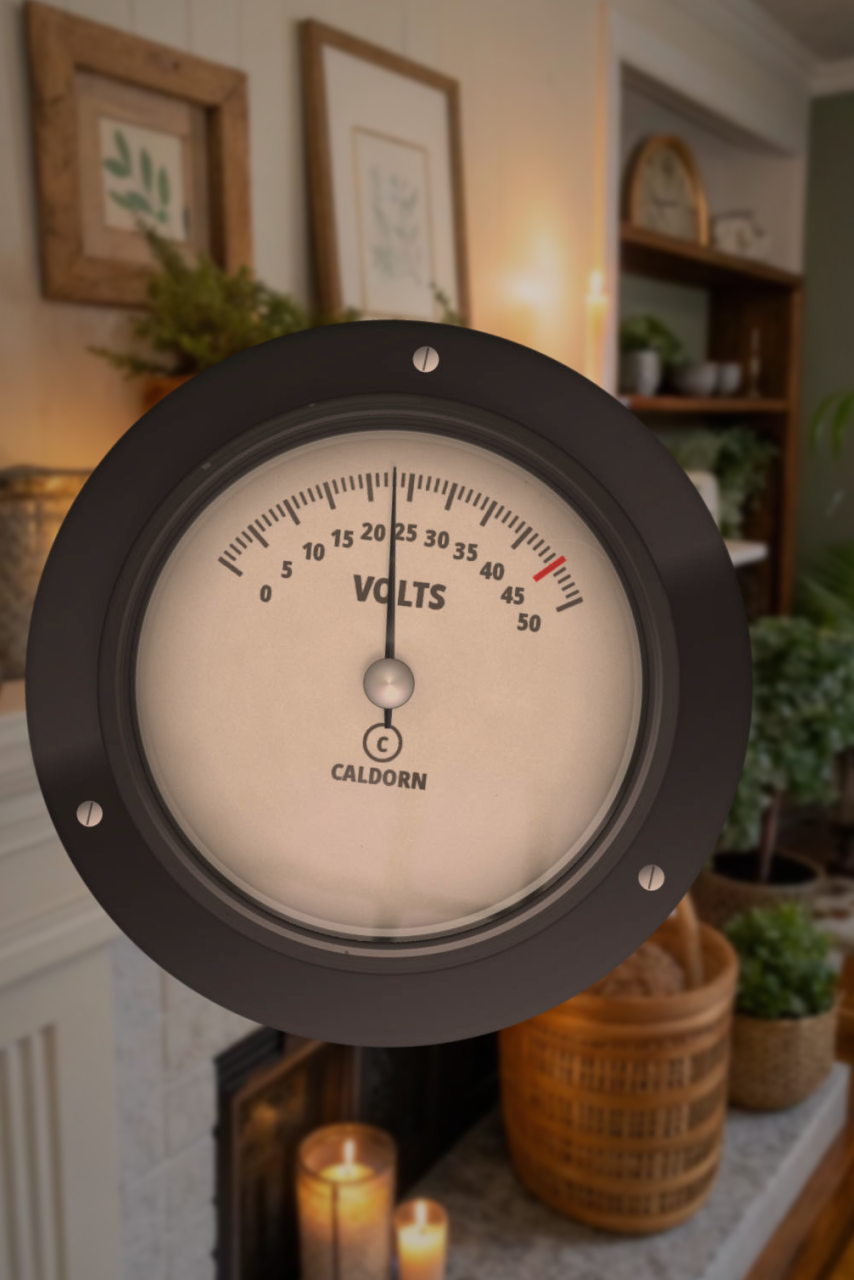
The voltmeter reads {"value": 23, "unit": "V"}
